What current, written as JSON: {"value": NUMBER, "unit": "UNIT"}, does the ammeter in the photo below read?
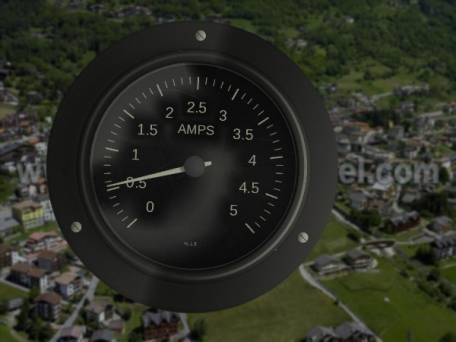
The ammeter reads {"value": 0.55, "unit": "A"}
